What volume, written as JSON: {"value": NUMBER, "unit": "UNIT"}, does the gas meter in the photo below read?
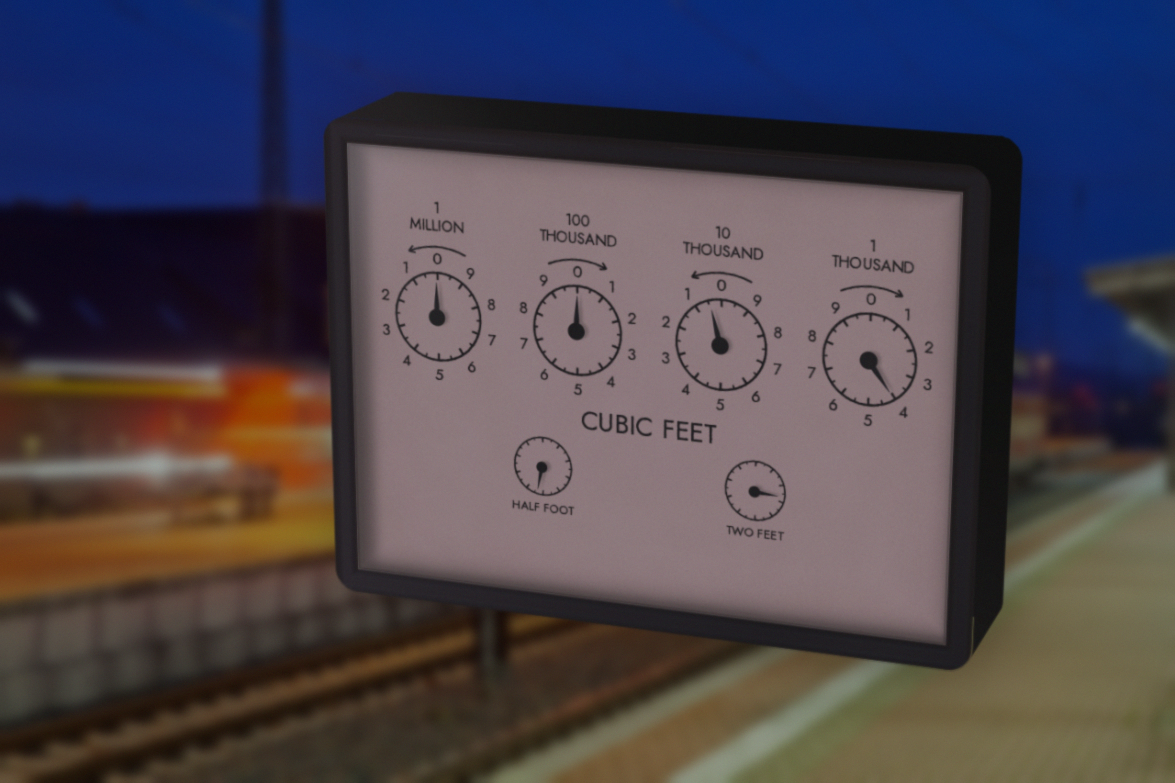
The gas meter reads {"value": 400, "unit": "ft³"}
